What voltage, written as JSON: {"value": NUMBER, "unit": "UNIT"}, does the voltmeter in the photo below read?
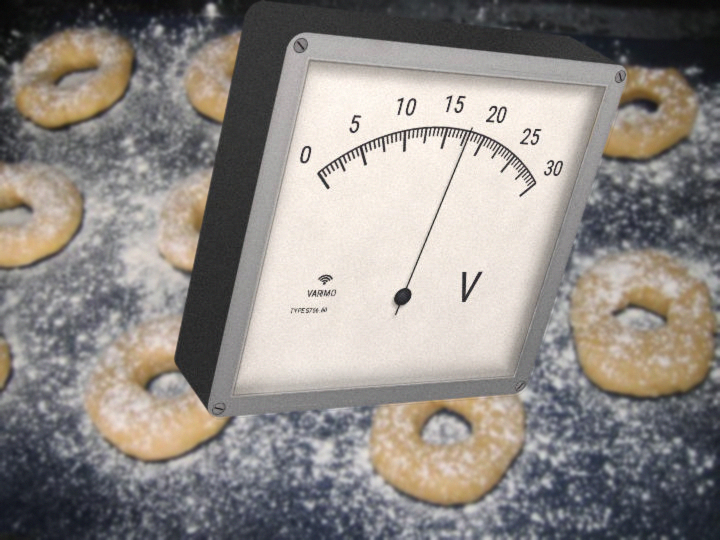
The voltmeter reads {"value": 17.5, "unit": "V"}
